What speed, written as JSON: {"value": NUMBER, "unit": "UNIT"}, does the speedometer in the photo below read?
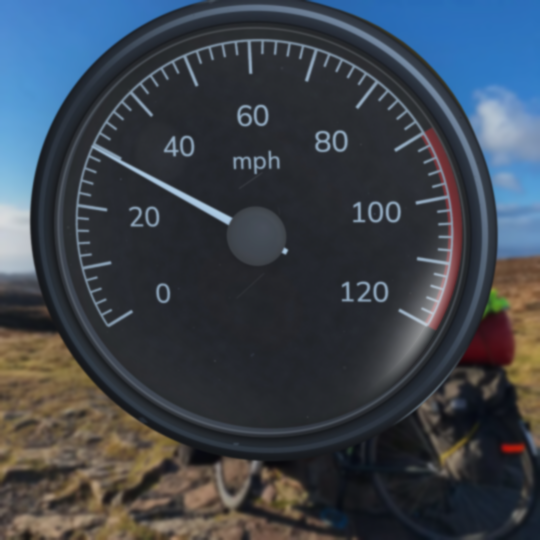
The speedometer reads {"value": 30, "unit": "mph"}
